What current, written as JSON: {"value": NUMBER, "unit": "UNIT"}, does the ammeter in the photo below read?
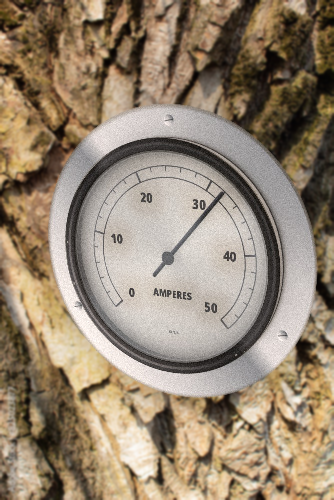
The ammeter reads {"value": 32, "unit": "A"}
